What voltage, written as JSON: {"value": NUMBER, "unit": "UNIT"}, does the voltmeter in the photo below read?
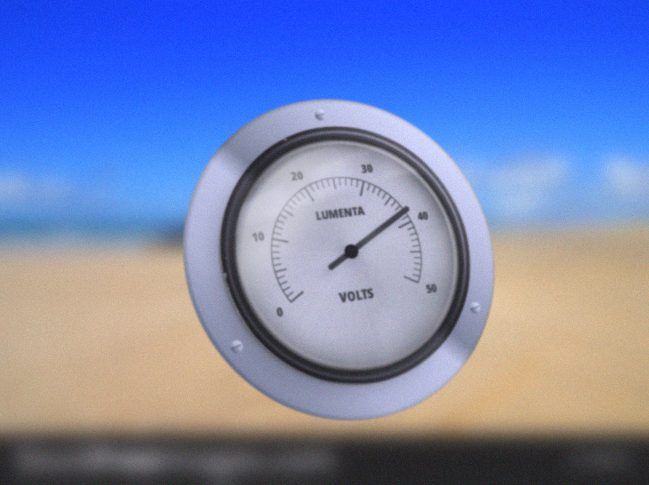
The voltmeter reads {"value": 38, "unit": "V"}
